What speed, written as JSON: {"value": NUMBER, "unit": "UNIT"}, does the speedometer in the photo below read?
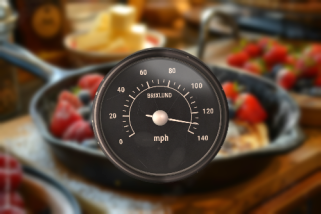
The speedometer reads {"value": 130, "unit": "mph"}
